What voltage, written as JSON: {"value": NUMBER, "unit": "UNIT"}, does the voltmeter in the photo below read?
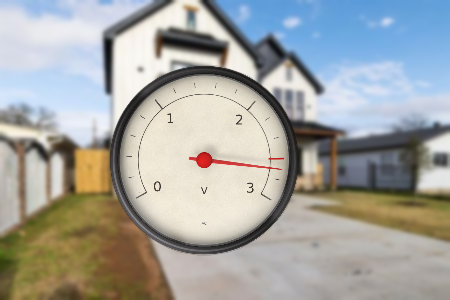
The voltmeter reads {"value": 2.7, "unit": "V"}
